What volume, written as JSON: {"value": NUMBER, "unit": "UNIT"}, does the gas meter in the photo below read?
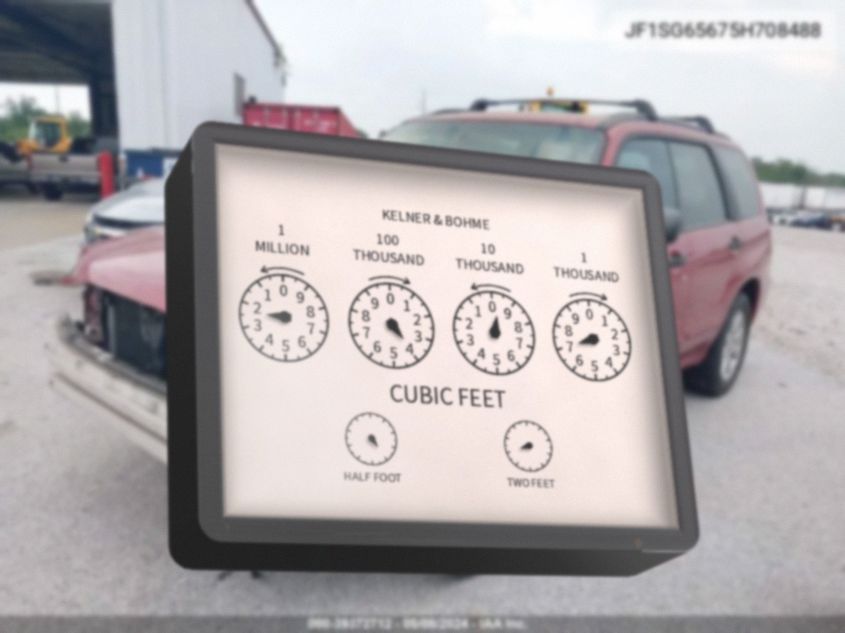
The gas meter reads {"value": 239700, "unit": "ft³"}
